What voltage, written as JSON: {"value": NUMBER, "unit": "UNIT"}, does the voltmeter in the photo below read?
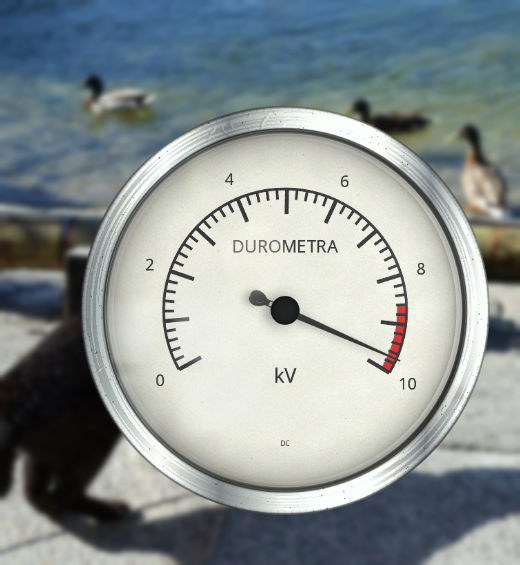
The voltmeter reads {"value": 9.7, "unit": "kV"}
